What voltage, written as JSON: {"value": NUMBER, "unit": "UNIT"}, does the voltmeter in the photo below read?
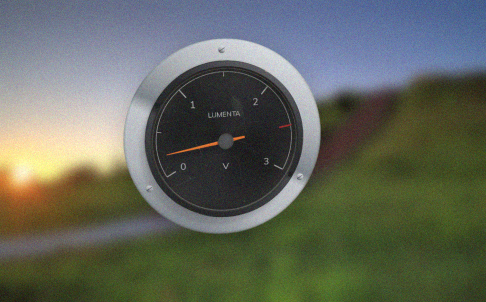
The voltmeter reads {"value": 0.25, "unit": "V"}
